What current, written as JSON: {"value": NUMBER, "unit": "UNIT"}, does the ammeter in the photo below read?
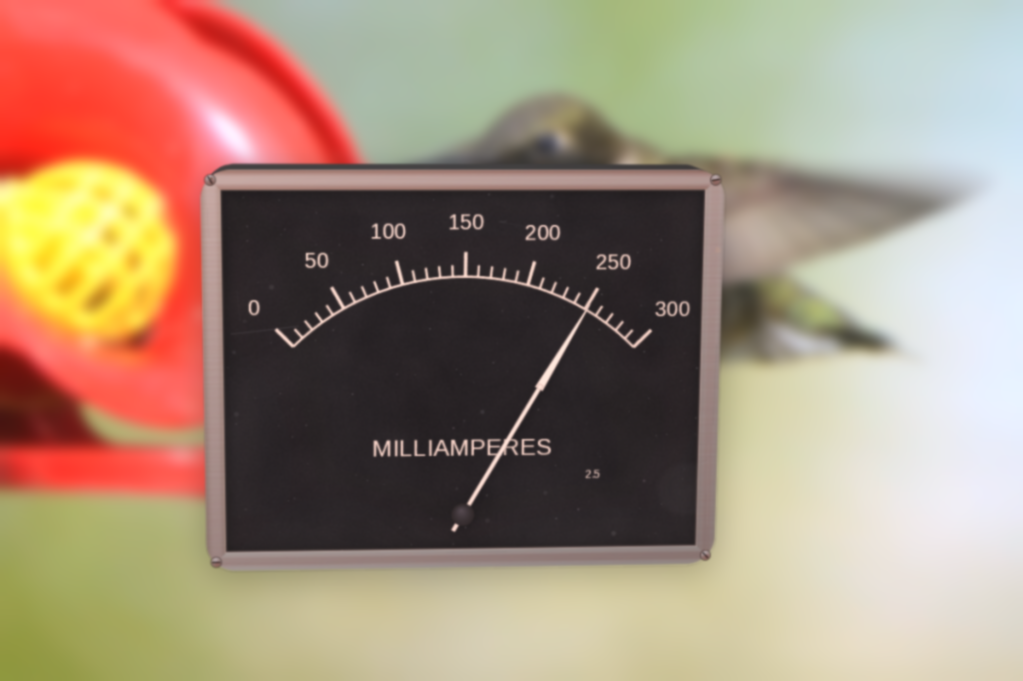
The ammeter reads {"value": 250, "unit": "mA"}
